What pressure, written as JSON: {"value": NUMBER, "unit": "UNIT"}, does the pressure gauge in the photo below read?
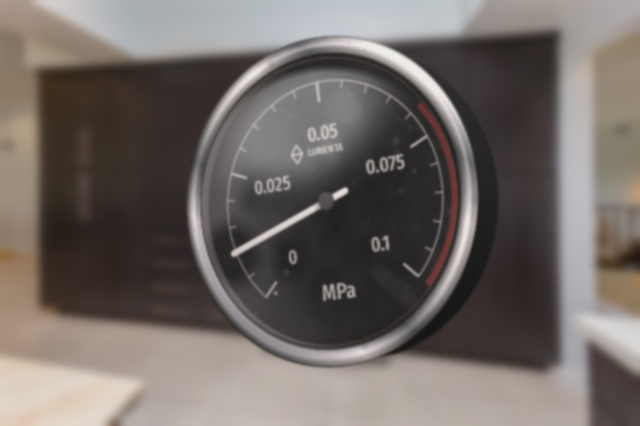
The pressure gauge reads {"value": 0.01, "unit": "MPa"}
